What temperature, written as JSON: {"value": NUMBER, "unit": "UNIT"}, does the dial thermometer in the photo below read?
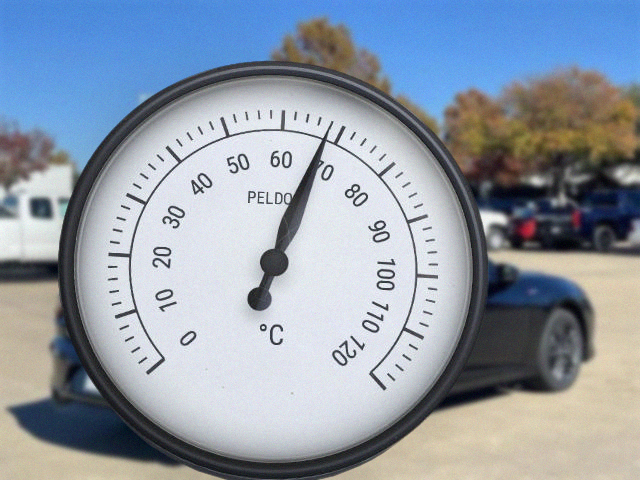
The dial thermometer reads {"value": 68, "unit": "°C"}
